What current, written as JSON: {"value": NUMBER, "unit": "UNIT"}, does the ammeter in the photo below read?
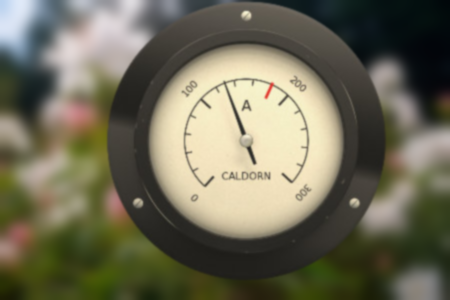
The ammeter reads {"value": 130, "unit": "A"}
